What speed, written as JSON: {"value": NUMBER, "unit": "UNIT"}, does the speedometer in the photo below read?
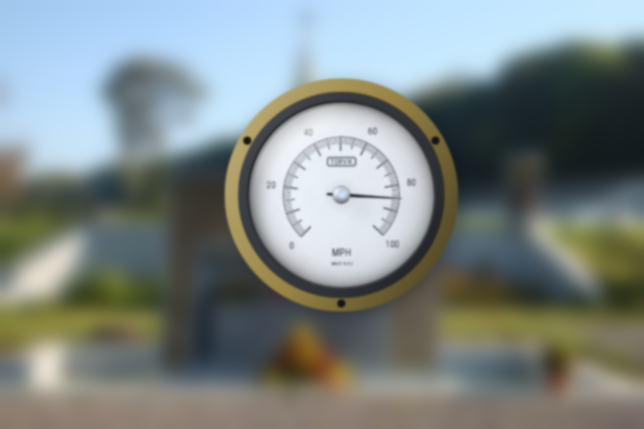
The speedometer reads {"value": 85, "unit": "mph"}
